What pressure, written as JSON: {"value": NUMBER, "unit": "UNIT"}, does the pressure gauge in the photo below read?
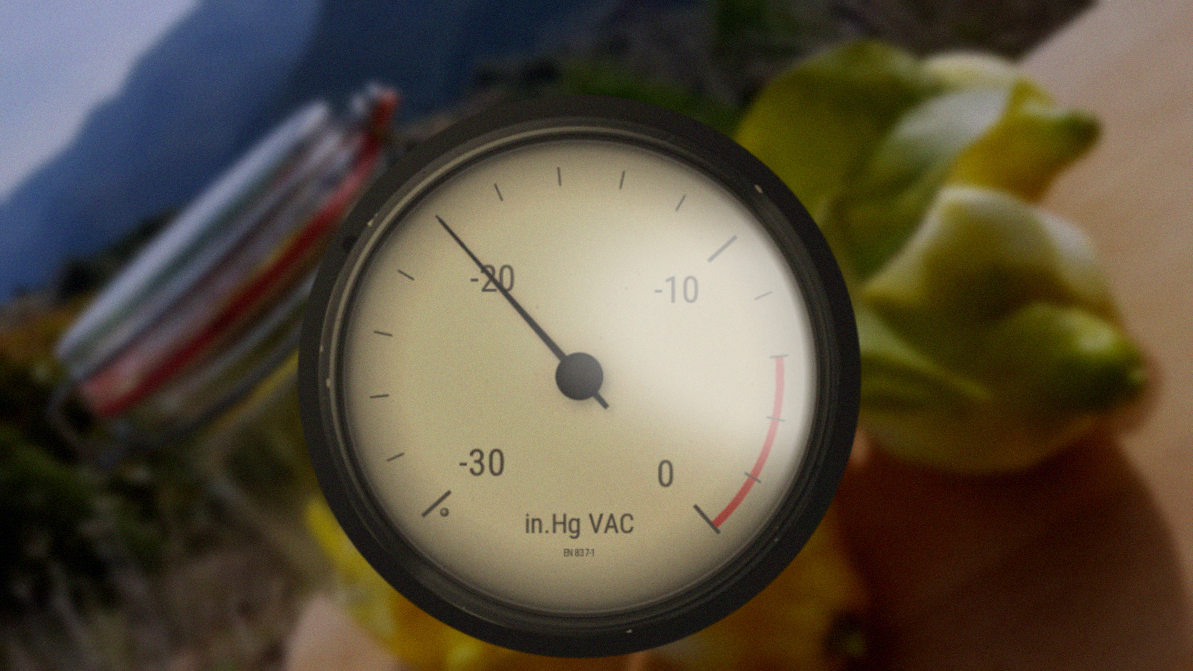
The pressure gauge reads {"value": -20, "unit": "inHg"}
